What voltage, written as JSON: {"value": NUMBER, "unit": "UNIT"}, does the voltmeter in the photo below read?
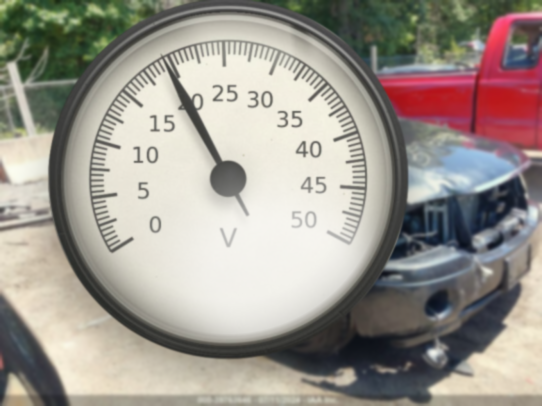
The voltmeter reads {"value": 19.5, "unit": "V"}
